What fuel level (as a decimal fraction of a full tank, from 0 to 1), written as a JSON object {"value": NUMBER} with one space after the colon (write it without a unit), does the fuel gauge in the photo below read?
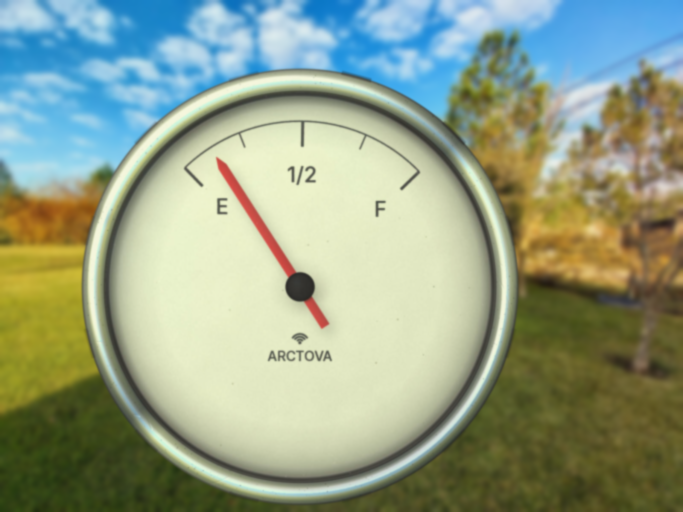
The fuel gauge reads {"value": 0.125}
